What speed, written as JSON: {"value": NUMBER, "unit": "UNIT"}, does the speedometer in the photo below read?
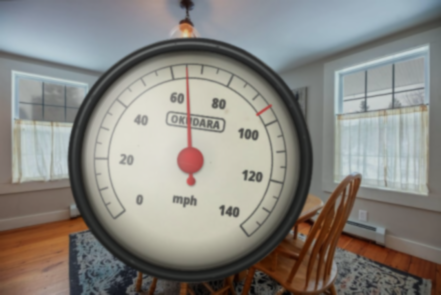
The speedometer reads {"value": 65, "unit": "mph"}
